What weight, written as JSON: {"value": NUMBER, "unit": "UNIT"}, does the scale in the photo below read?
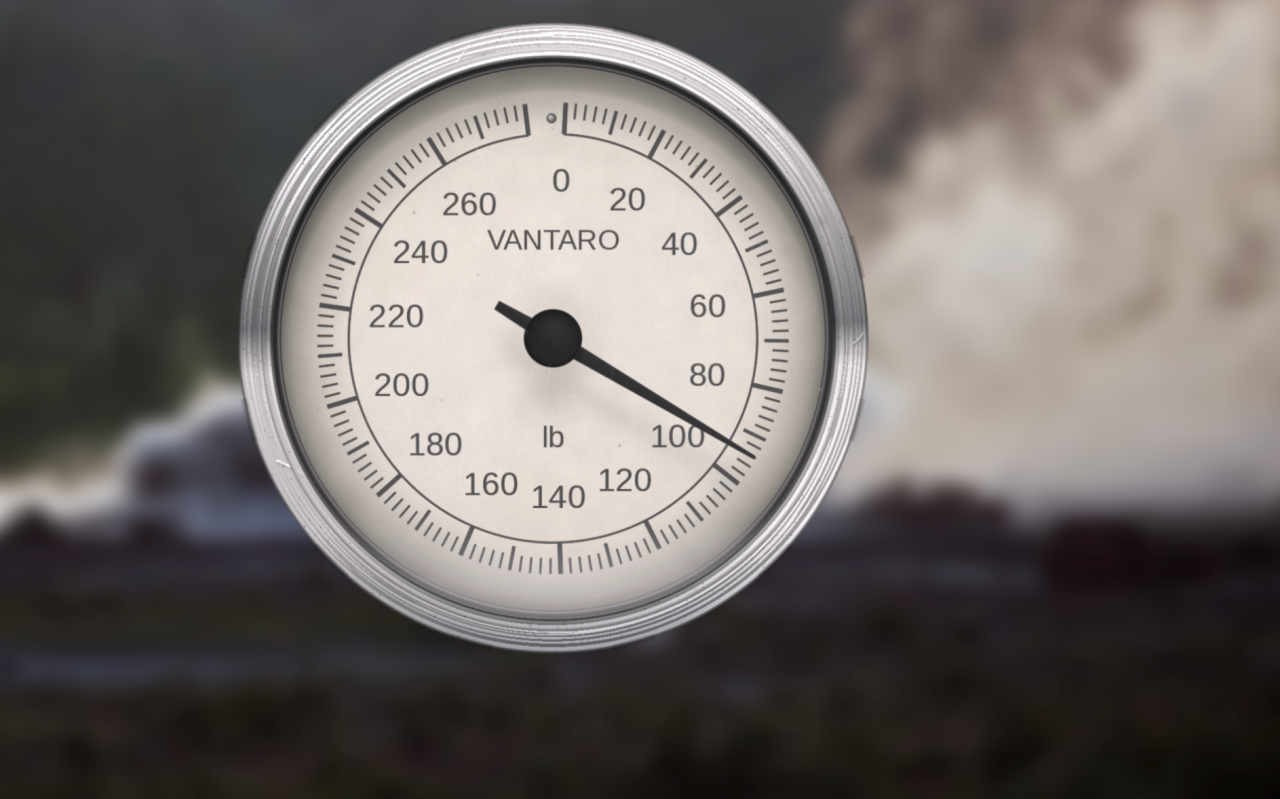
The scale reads {"value": 94, "unit": "lb"}
